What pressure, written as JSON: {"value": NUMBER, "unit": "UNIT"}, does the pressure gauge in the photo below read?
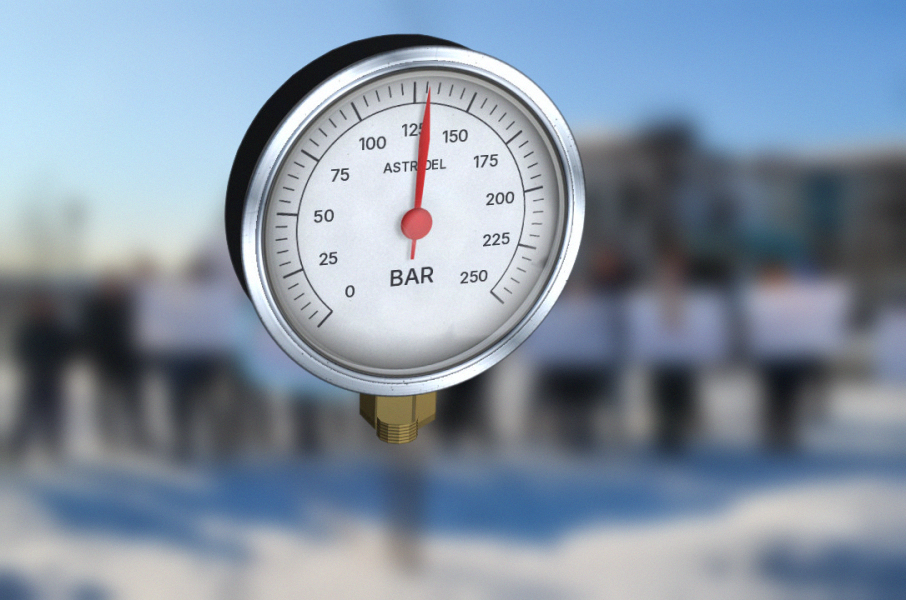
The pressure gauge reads {"value": 130, "unit": "bar"}
